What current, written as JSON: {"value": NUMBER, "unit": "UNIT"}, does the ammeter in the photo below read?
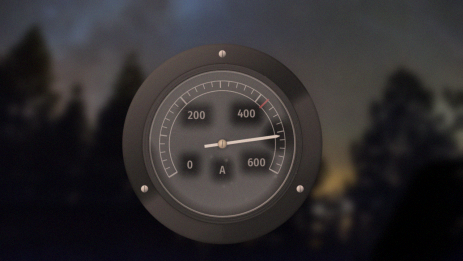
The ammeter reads {"value": 510, "unit": "A"}
